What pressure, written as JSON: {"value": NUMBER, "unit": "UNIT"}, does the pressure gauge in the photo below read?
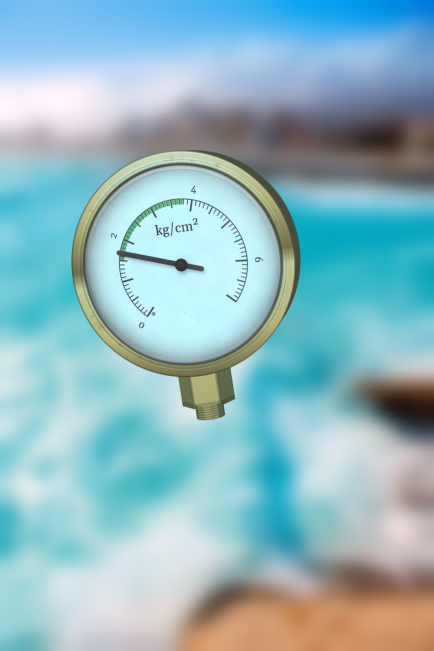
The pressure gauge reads {"value": 1.7, "unit": "kg/cm²"}
